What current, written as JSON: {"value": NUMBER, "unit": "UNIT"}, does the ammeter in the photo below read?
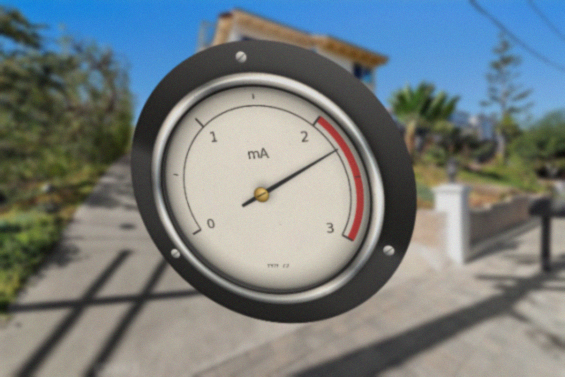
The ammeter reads {"value": 2.25, "unit": "mA"}
